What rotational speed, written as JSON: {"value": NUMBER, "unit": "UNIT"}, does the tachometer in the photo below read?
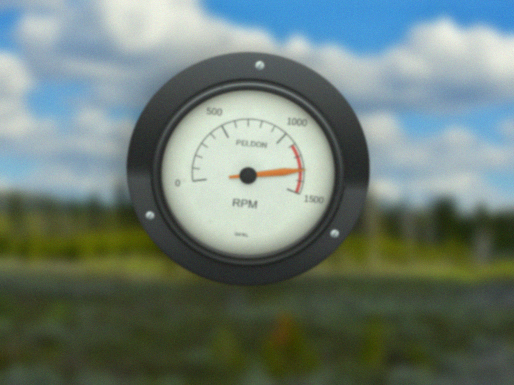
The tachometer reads {"value": 1300, "unit": "rpm"}
